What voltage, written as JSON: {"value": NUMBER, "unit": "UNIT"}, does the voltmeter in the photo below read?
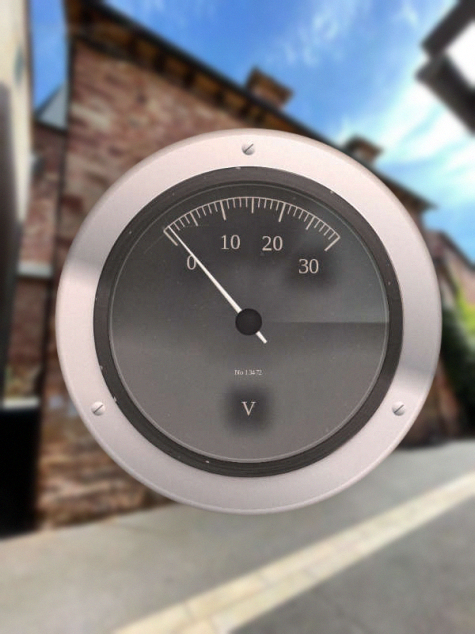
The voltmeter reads {"value": 1, "unit": "V"}
